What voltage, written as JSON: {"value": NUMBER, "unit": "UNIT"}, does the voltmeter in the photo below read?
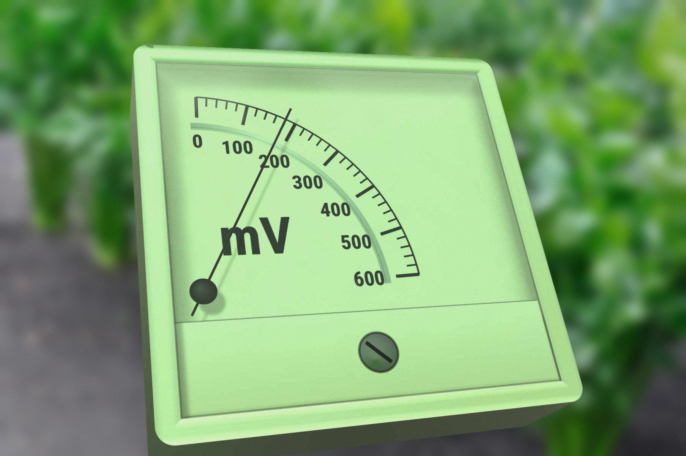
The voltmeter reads {"value": 180, "unit": "mV"}
